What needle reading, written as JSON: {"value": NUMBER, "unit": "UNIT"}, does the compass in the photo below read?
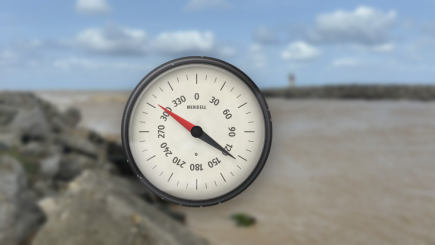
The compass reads {"value": 305, "unit": "°"}
